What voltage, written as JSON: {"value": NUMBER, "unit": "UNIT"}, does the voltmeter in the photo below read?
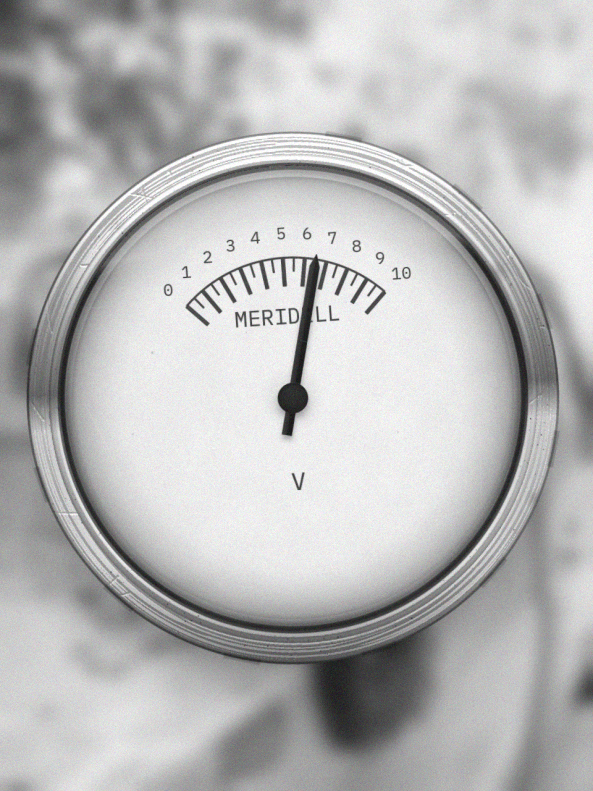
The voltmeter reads {"value": 6.5, "unit": "V"}
